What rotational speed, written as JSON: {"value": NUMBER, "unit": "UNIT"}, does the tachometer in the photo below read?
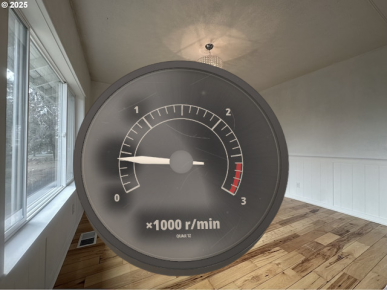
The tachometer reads {"value": 400, "unit": "rpm"}
